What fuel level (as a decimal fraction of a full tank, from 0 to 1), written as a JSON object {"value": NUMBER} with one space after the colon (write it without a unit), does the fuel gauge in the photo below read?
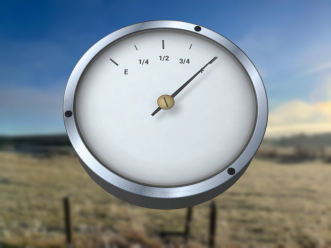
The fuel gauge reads {"value": 1}
